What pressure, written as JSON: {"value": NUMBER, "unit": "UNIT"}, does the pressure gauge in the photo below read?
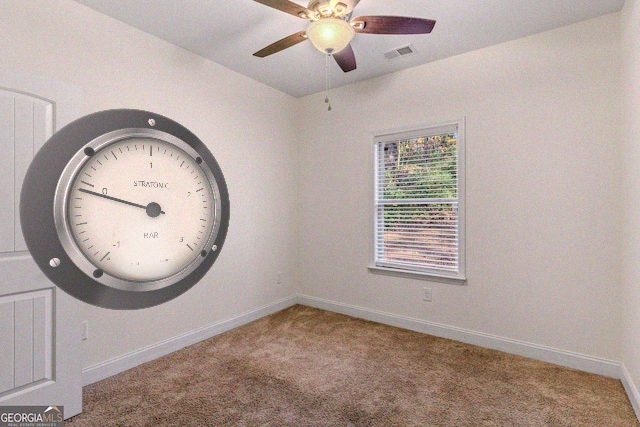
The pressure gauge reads {"value": -0.1, "unit": "bar"}
